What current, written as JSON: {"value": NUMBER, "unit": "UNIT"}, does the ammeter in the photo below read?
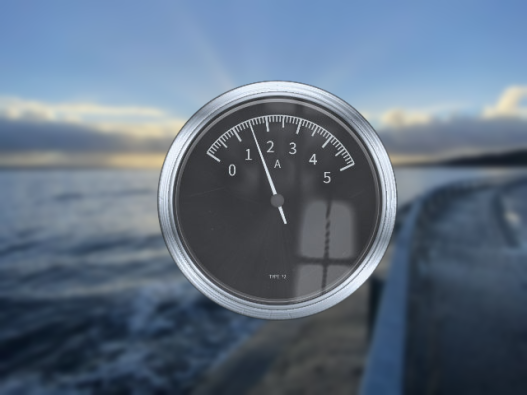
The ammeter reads {"value": 1.5, "unit": "A"}
